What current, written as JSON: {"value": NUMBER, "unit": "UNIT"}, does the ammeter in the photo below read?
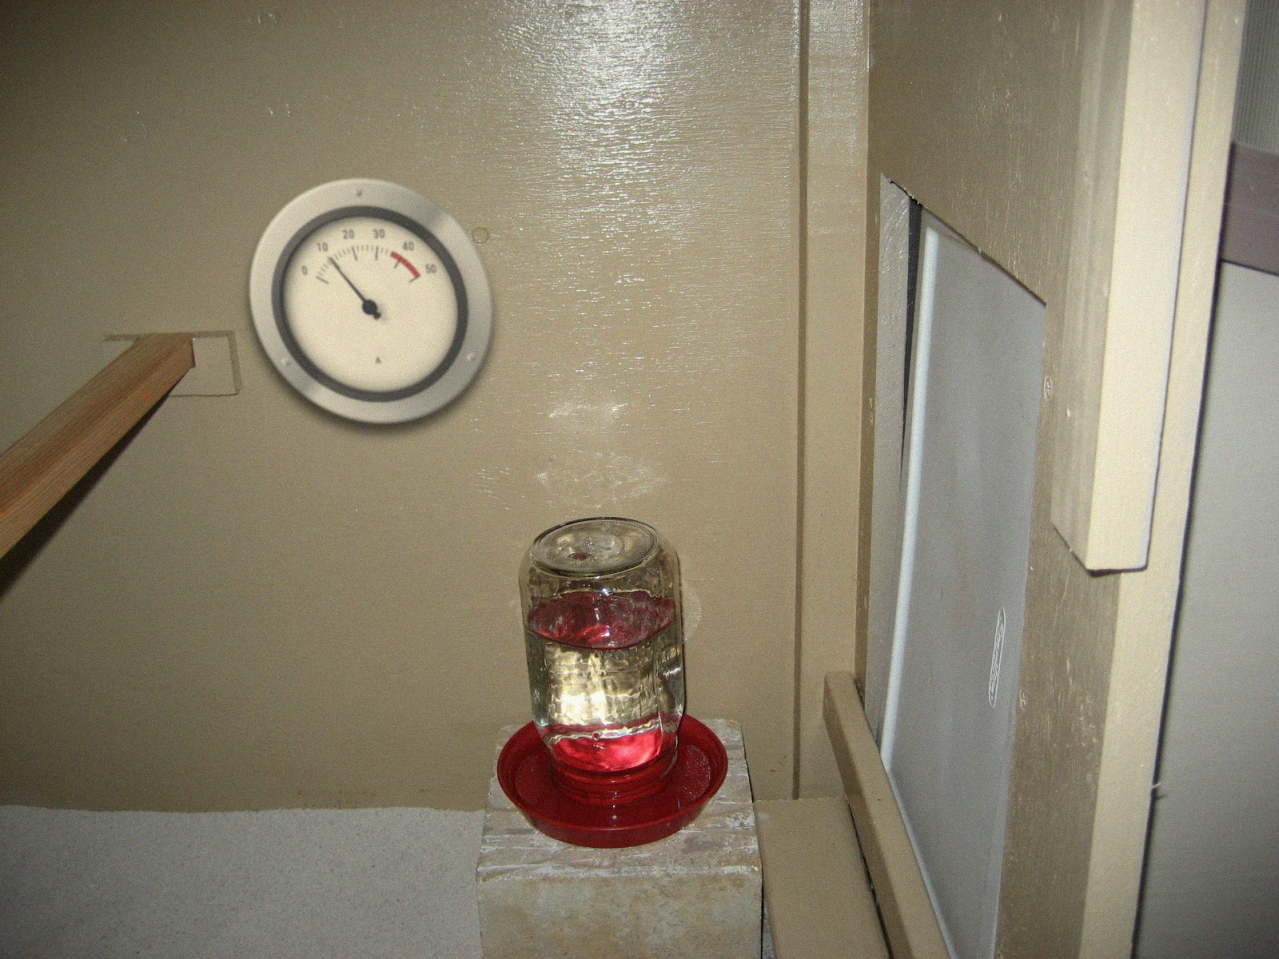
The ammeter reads {"value": 10, "unit": "A"}
